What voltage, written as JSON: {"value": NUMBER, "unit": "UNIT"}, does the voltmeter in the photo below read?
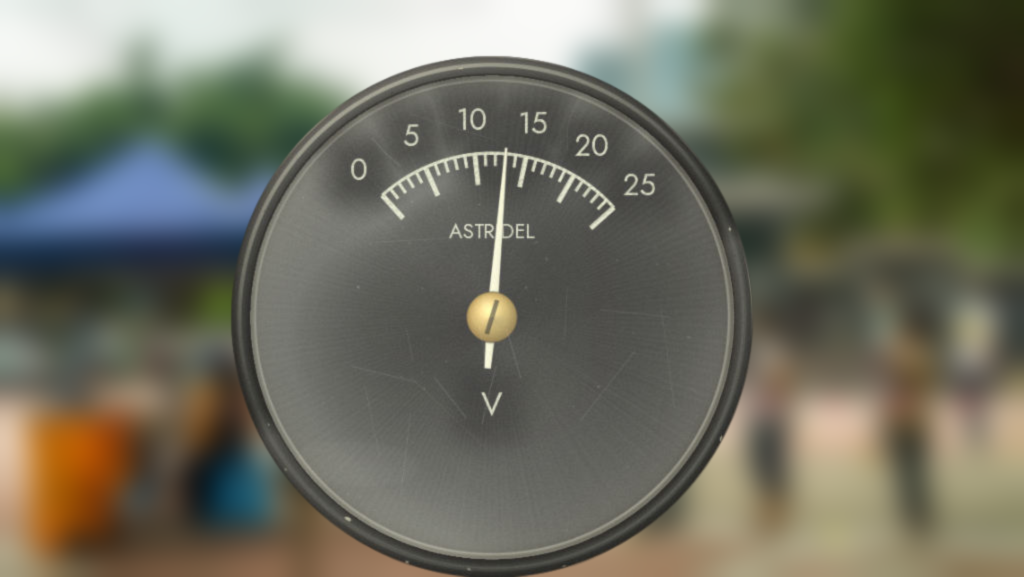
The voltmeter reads {"value": 13, "unit": "V"}
